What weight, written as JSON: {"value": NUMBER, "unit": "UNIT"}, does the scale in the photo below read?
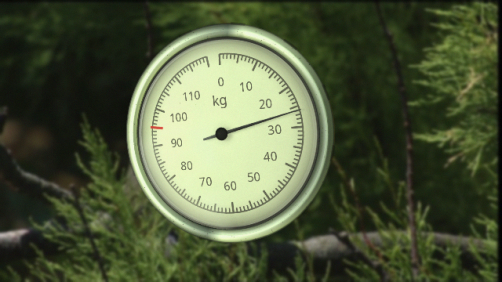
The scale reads {"value": 26, "unit": "kg"}
